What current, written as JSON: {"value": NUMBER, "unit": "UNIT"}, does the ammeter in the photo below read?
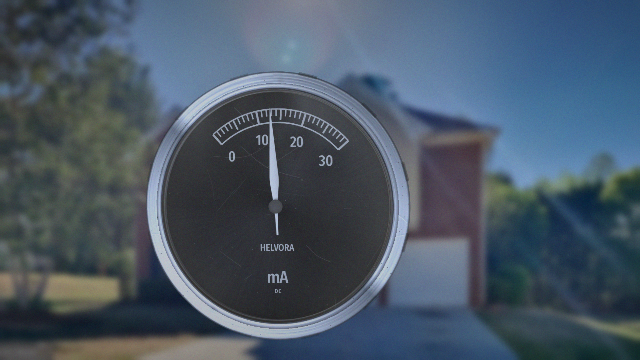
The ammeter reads {"value": 13, "unit": "mA"}
